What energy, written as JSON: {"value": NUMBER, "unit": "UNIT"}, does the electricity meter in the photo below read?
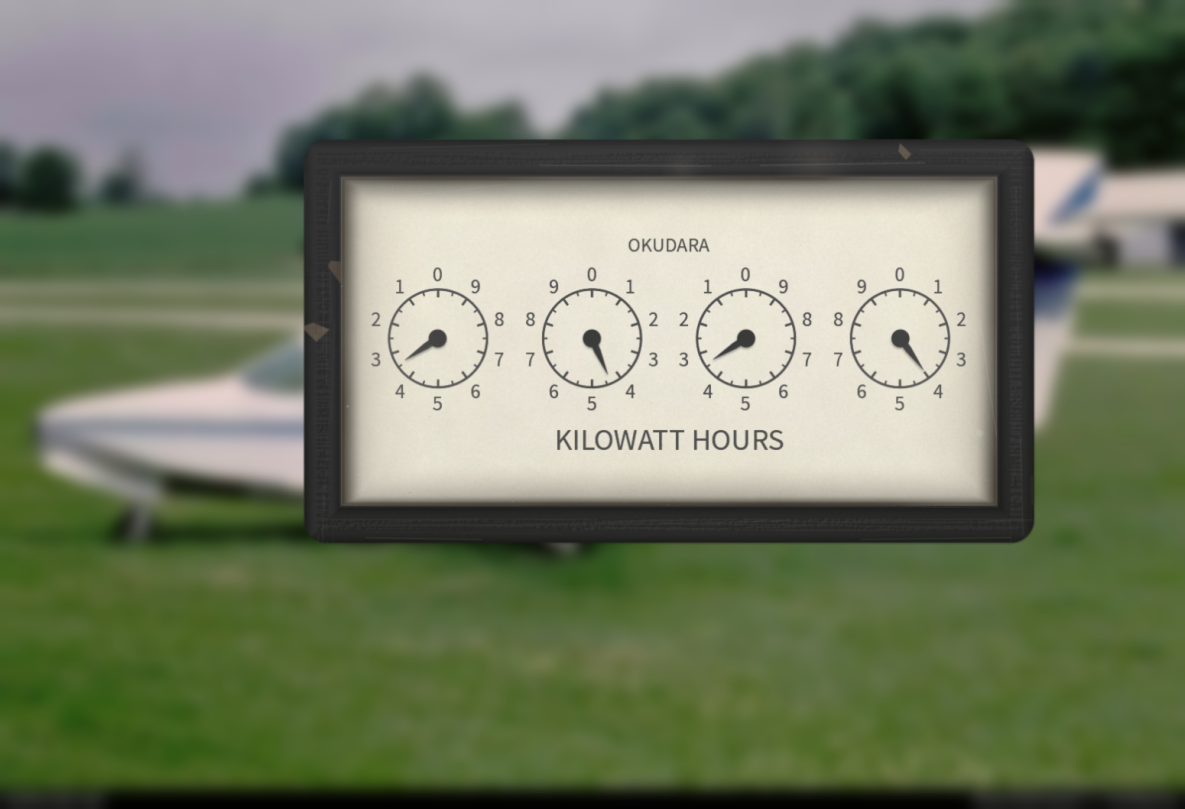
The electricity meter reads {"value": 3434, "unit": "kWh"}
